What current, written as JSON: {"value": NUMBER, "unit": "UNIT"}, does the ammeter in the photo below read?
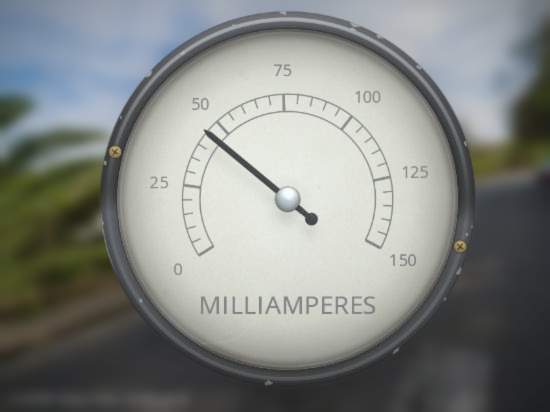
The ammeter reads {"value": 45, "unit": "mA"}
